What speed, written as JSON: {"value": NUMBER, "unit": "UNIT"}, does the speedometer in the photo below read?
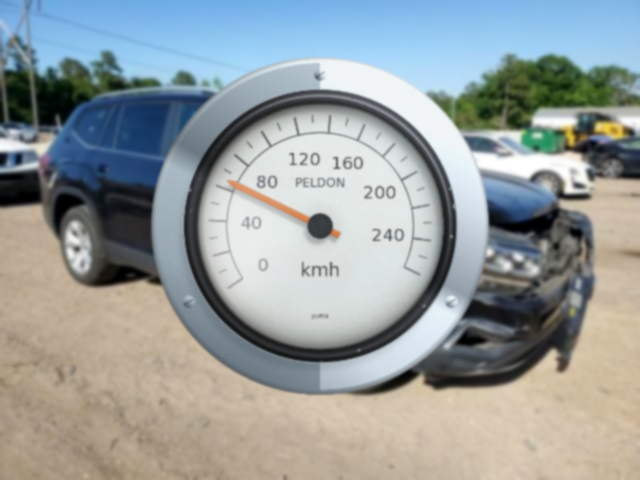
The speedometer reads {"value": 65, "unit": "km/h"}
